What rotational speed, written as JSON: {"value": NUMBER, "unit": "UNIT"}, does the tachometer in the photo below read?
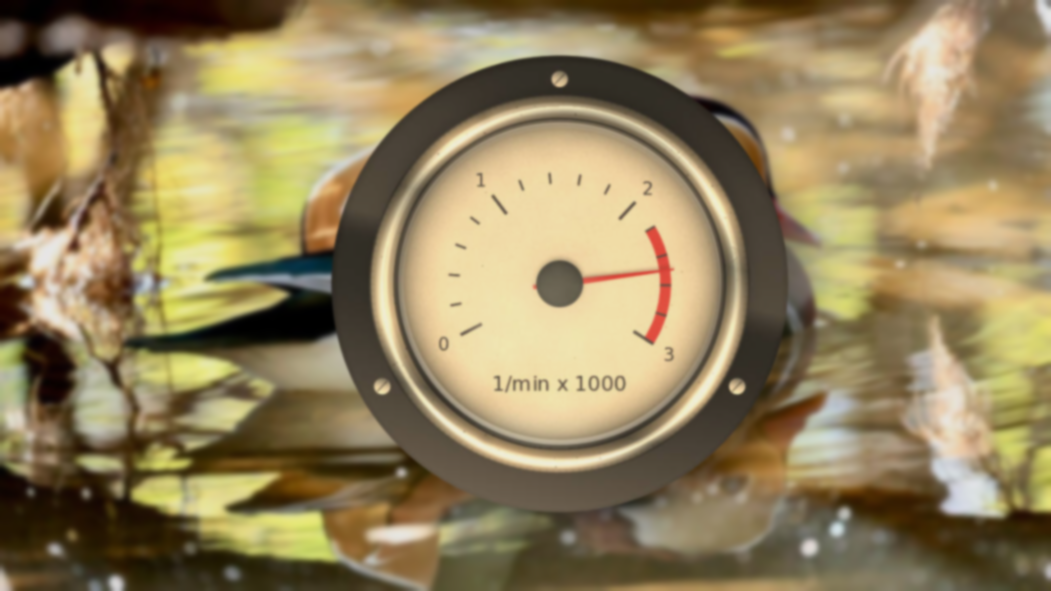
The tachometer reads {"value": 2500, "unit": "rpm"}
